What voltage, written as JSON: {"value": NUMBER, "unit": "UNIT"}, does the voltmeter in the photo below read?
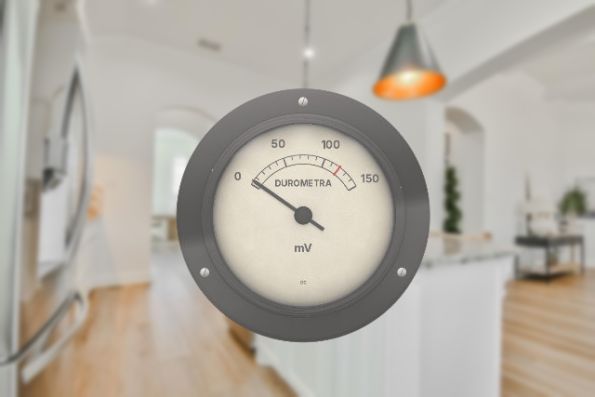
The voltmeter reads {"value": 5, "unit": "mV"}
